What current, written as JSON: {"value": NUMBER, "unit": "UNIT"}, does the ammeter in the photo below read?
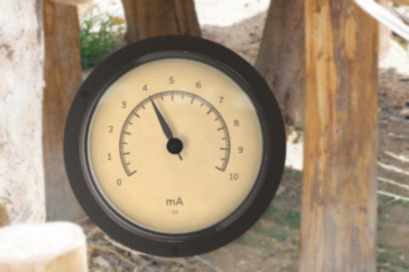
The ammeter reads {"value": 4, "unit": "mA"}
